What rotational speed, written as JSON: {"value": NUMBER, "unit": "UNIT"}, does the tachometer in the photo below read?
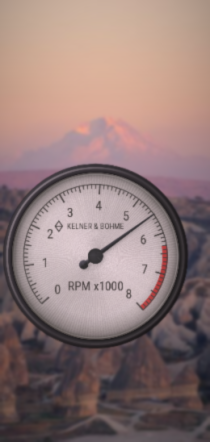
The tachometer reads {"value": 5500, "unit": "rpm"}
